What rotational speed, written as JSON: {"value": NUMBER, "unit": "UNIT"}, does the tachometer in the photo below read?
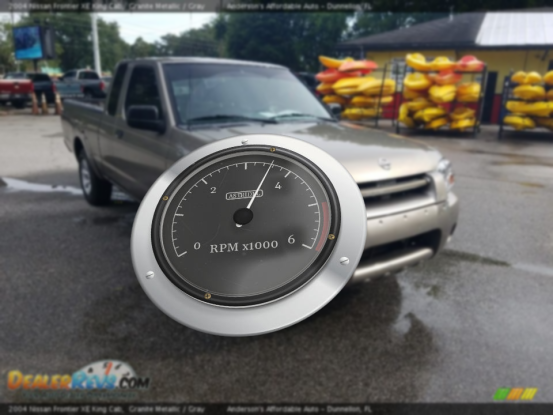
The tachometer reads {"value": 3600, "unit": "rpm"}
